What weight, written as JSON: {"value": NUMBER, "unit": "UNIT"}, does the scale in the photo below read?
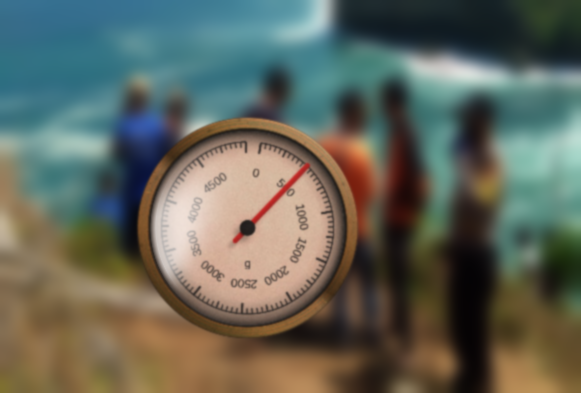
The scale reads {"value": 500, "unit": "g"}
